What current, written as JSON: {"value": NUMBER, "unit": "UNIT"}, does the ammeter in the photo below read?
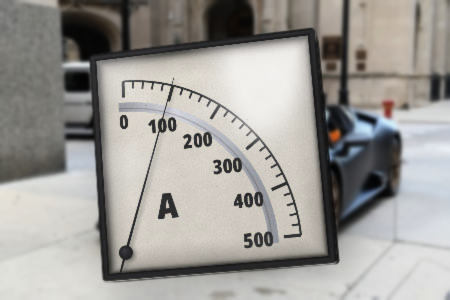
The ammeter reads {"value": 100, "unit": "A"}
